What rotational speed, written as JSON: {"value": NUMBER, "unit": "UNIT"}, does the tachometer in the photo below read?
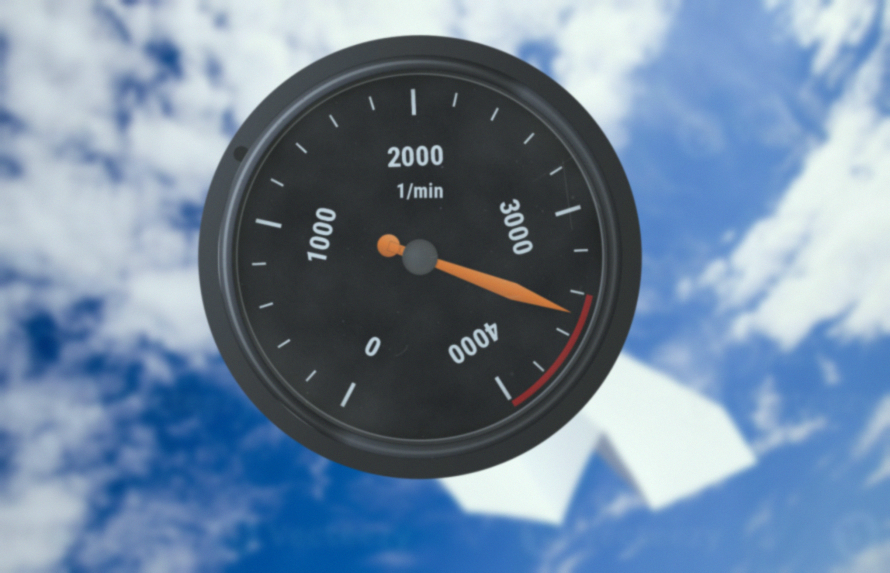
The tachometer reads {"value": 3500, "unit": "rpm"}
